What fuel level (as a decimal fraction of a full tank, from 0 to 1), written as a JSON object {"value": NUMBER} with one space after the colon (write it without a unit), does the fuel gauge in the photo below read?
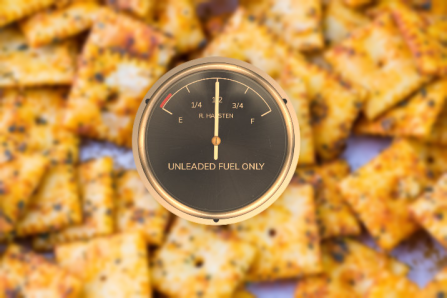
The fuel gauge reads {"value": 0.5}
